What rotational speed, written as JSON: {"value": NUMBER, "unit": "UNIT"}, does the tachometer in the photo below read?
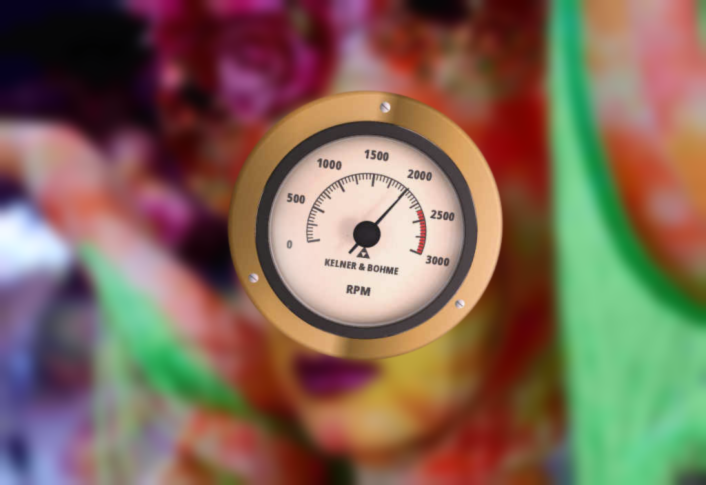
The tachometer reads {"value": 2000, "unit": "rpm"}
